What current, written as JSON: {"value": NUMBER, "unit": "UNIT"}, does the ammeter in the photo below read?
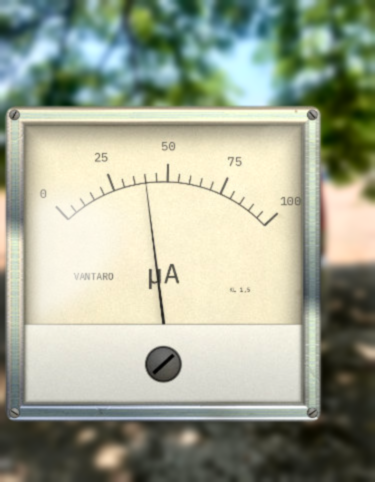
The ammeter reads {"value": 40, "unit": "µA"}
